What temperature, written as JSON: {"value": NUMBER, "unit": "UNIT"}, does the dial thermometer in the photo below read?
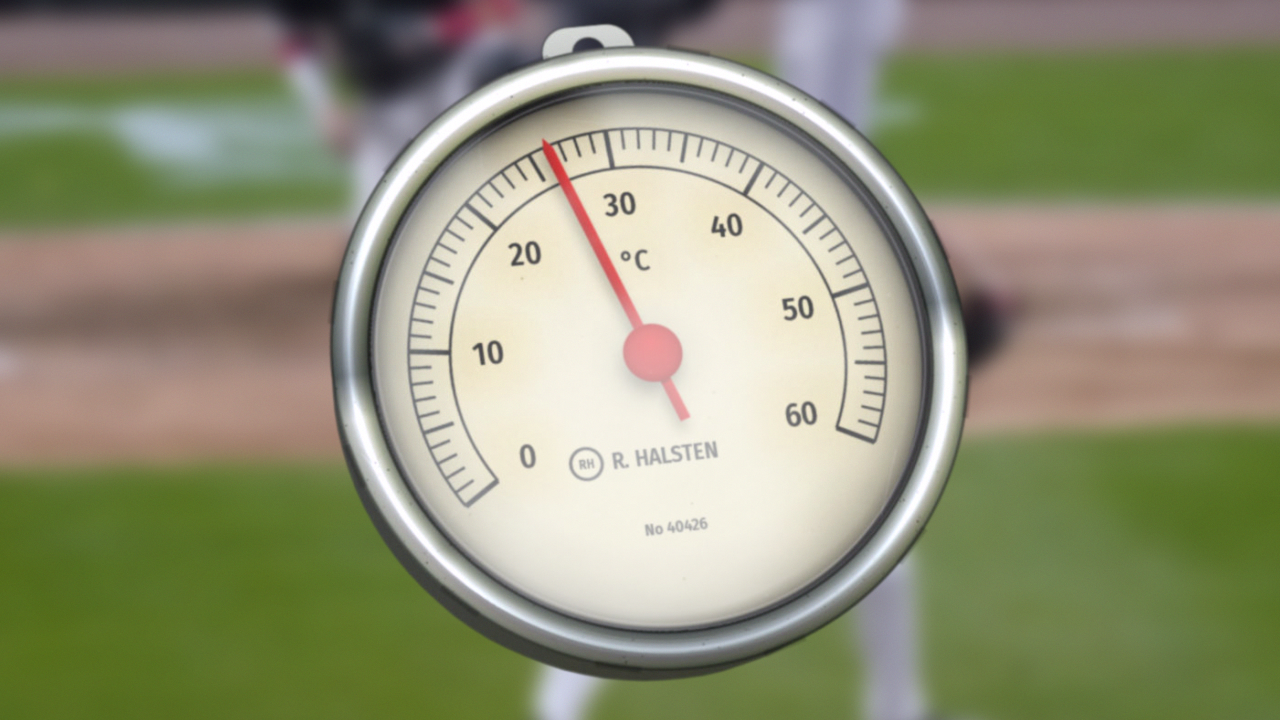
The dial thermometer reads {"value": 26, "unit": "°C"}
